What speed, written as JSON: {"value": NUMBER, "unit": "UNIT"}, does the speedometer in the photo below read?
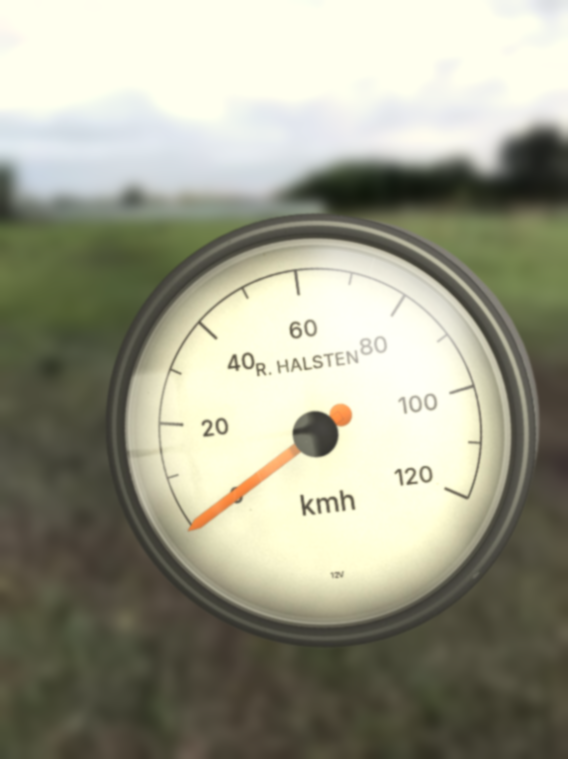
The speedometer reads {"value": 0, "unit": "km/h"}
